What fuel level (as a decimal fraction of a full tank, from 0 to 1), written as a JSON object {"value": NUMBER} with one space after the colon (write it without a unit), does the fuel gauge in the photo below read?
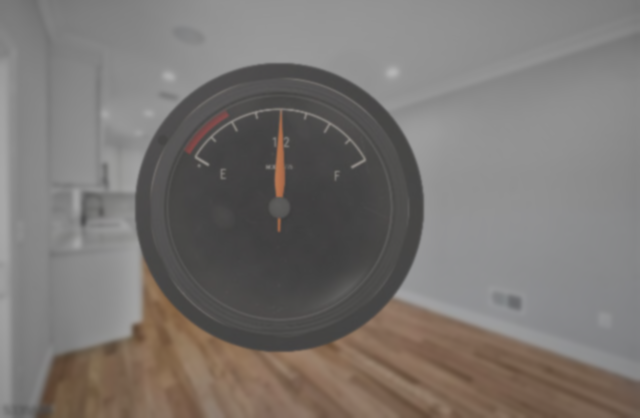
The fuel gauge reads {"value": 0.5}
